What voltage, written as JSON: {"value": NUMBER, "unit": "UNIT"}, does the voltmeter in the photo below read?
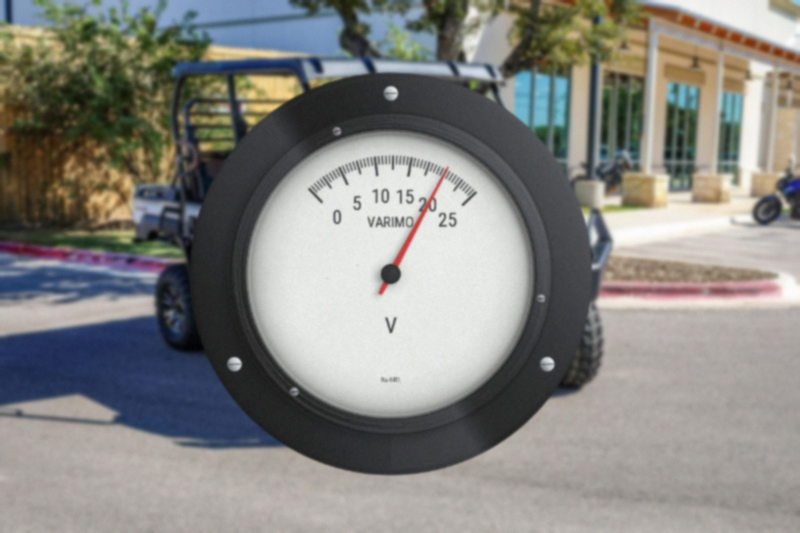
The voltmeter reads {"value": 20, "unit": "V"}
